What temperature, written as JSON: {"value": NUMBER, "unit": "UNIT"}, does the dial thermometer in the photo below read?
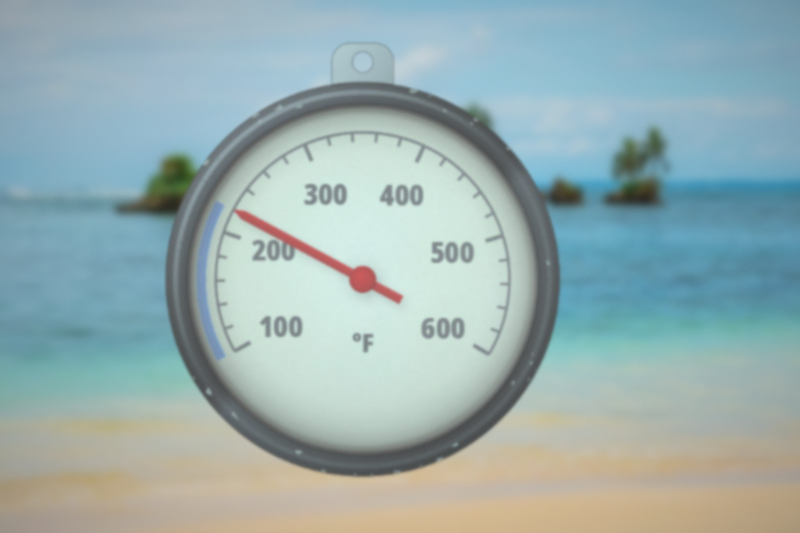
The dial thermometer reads {"value": 220, "unit": "°F"}
